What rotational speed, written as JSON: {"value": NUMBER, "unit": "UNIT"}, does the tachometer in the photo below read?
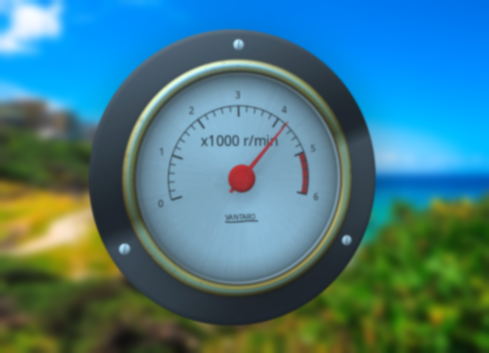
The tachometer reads {"value": 4200, "unit": "rpm"}
